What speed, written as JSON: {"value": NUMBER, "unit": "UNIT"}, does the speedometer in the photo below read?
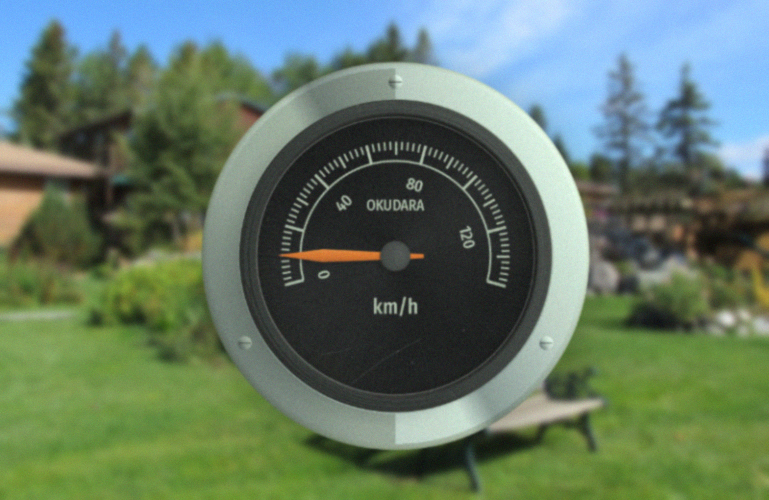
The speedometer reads {"value": 10, "unit": "km/h"}
